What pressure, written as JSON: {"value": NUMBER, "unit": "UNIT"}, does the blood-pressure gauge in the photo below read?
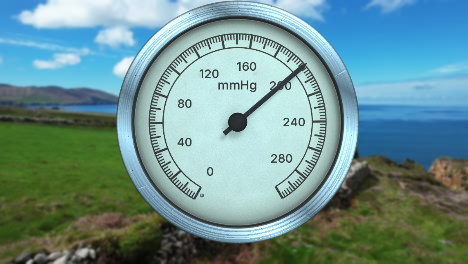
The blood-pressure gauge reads {"value": 200, "unit": "mmHg"}
